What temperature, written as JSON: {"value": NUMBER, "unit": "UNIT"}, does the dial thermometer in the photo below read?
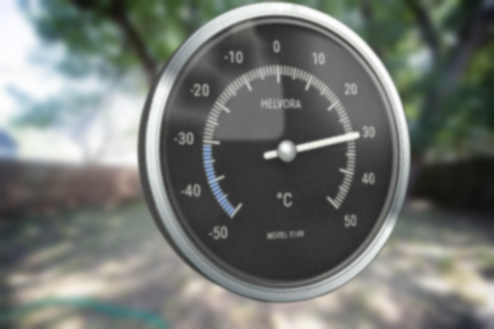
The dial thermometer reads {"value": 30, "unit": "°C"}
